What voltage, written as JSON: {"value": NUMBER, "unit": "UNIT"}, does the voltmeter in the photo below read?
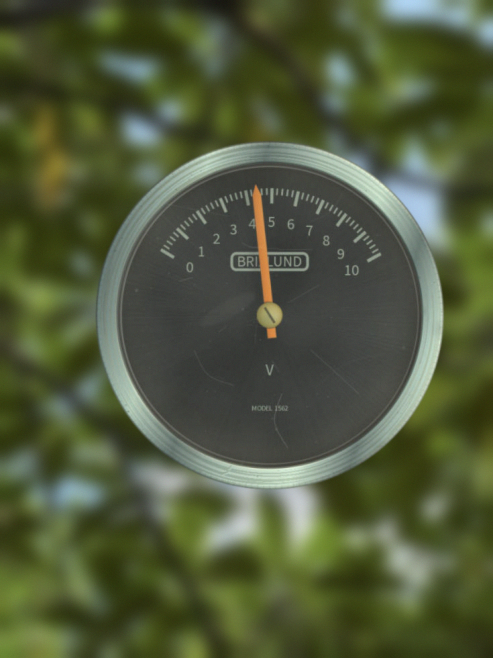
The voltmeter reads {"value": 4.4, "unit": "V"}
